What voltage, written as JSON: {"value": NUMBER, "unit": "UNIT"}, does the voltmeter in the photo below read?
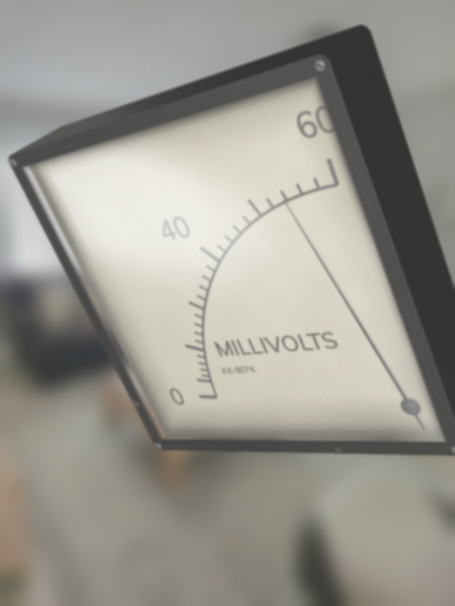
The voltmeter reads {"value": 54, "unit": "mV"}
